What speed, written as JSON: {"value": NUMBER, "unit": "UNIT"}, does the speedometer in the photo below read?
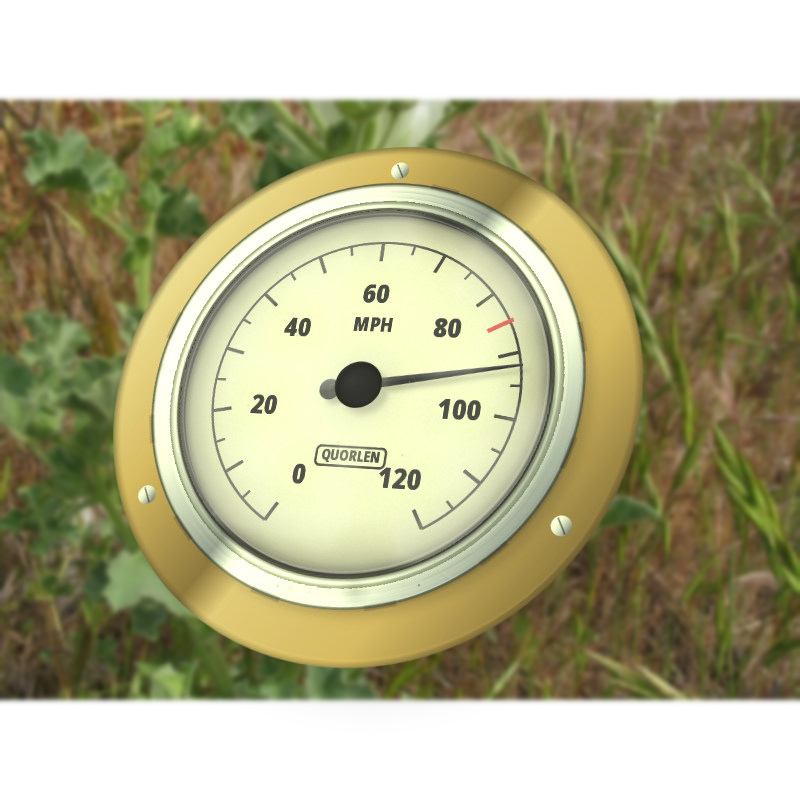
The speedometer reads {"value": 92.5, "unit": "mph"}
